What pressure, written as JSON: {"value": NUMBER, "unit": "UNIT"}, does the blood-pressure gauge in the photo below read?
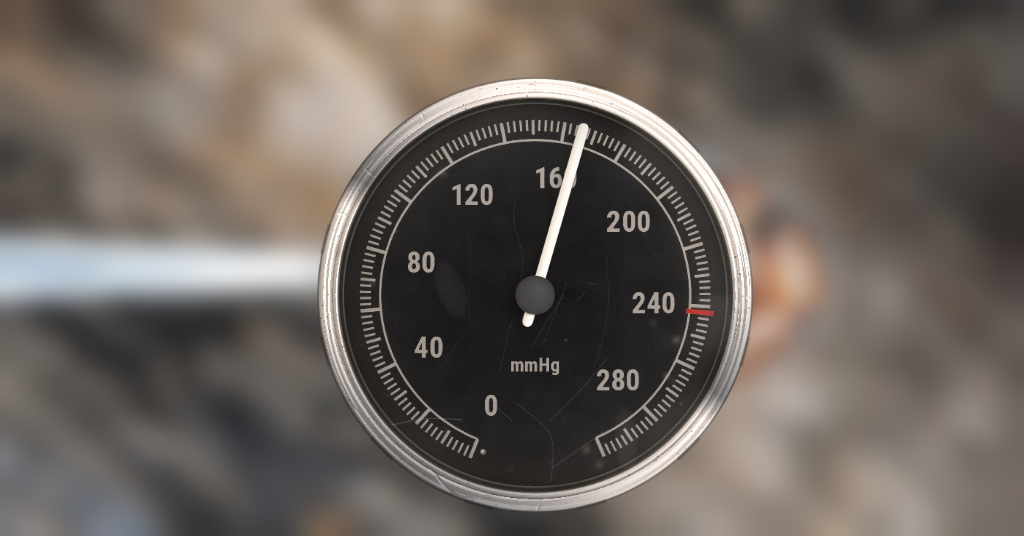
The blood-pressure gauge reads {"value": 166, "unit": "mmHg"}
